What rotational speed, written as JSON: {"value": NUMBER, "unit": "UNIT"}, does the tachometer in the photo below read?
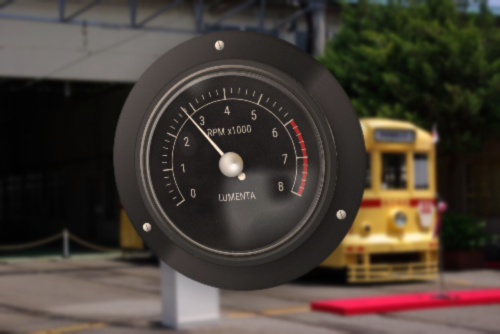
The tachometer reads {"value": 2800, "unit": "rpm"}
